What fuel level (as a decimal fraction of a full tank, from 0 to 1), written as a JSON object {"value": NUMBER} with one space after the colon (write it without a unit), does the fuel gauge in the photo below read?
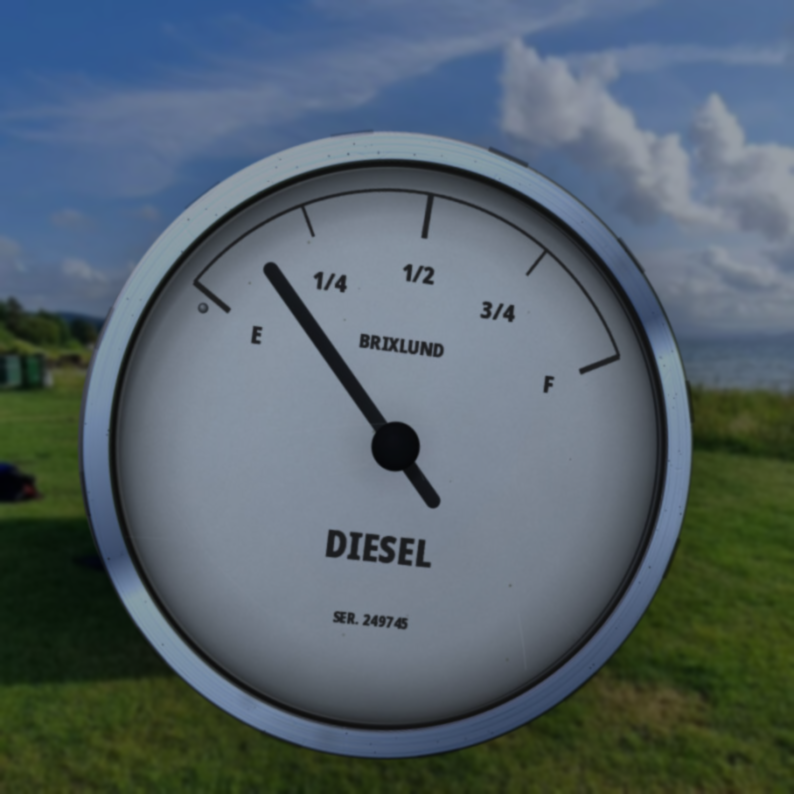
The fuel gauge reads {"value": 0.125}
